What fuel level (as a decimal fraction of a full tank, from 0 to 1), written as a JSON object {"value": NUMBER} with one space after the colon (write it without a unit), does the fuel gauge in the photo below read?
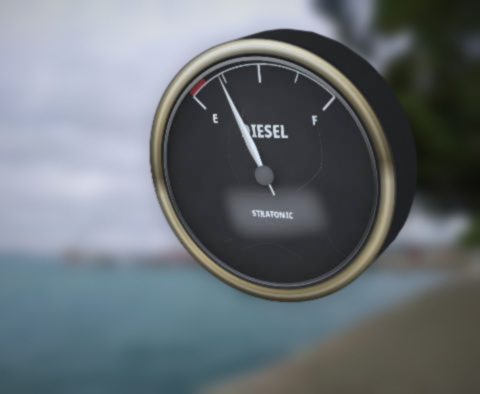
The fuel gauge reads {"value": 0.25}
